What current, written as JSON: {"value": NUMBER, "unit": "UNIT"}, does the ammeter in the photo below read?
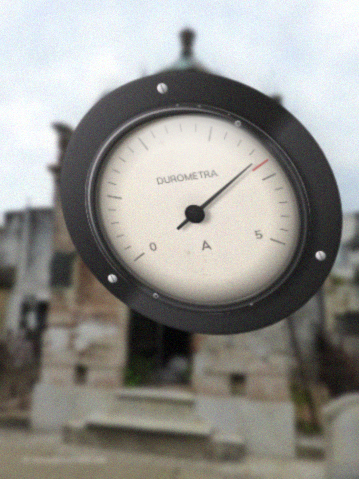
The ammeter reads {"value": 3.7, "unit": "A"}
